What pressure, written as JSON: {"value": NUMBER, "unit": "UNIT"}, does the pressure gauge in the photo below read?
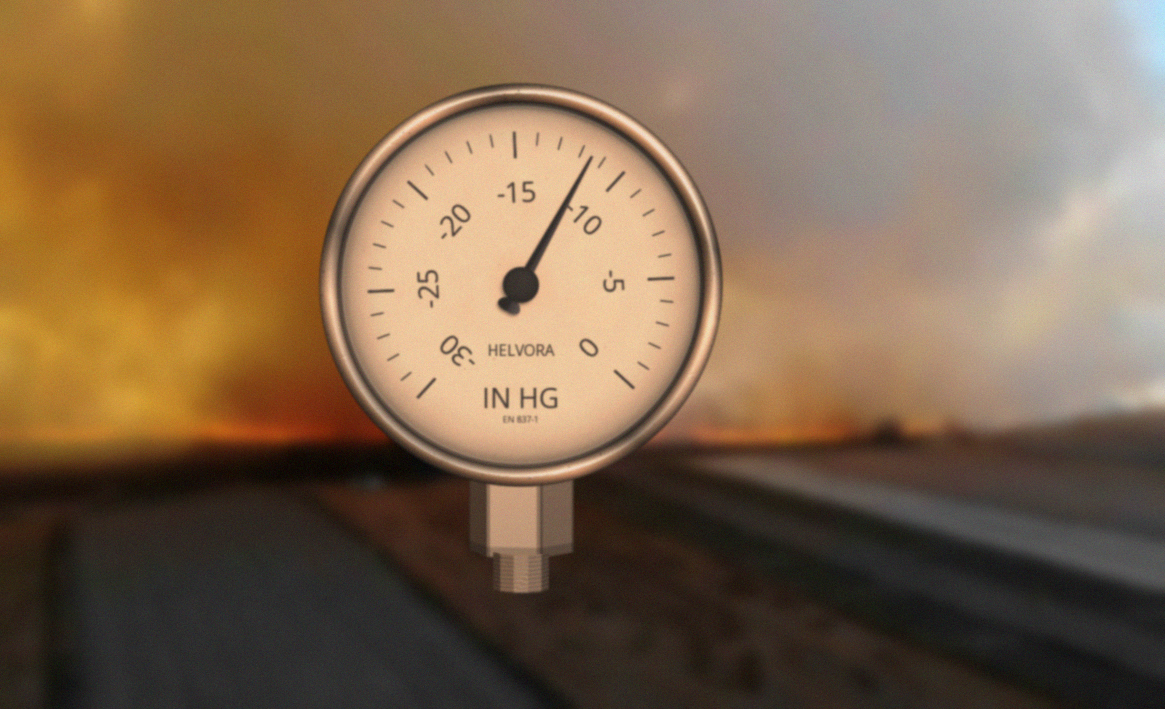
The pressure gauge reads {"value": -11.5, "unit": "inHg"}
